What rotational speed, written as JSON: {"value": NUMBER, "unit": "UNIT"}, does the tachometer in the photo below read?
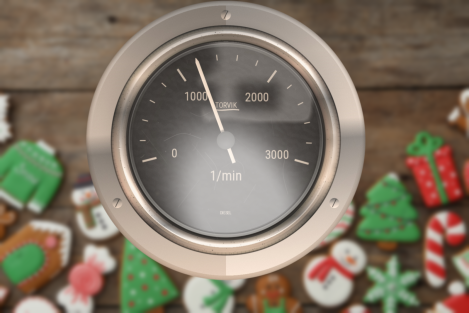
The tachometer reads {"value": 1200, "unit": "rpm"}
